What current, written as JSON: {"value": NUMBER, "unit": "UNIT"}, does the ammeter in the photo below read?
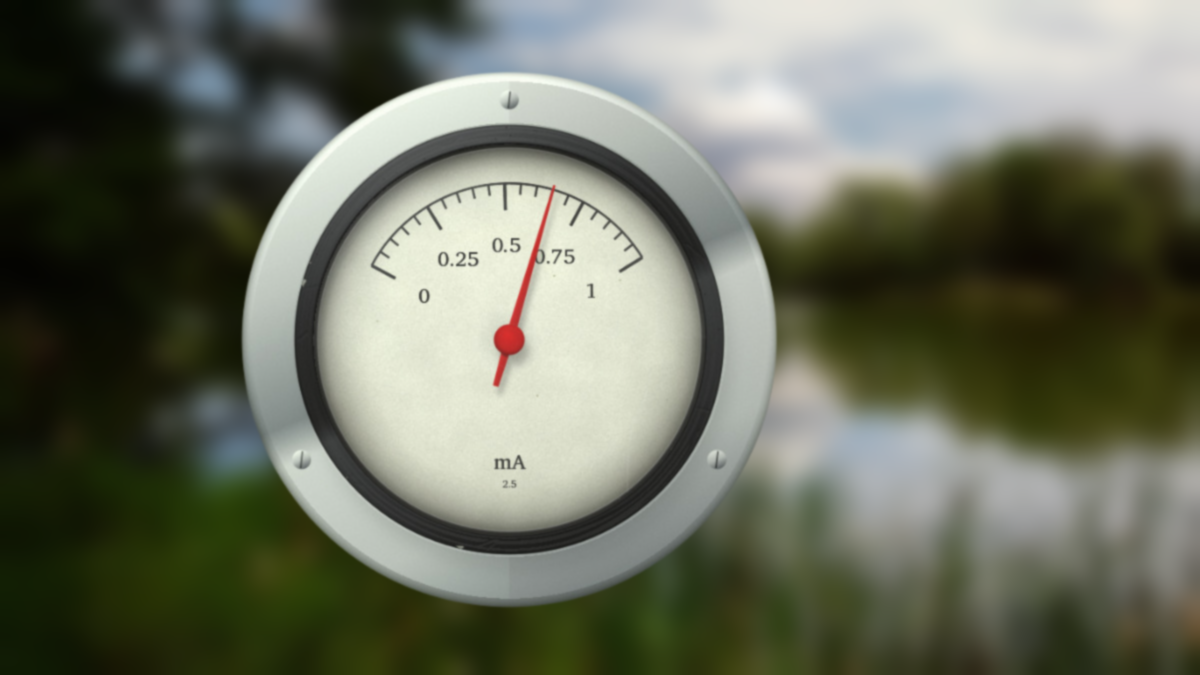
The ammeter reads {"value": 0.65, "unit": "mA"}
